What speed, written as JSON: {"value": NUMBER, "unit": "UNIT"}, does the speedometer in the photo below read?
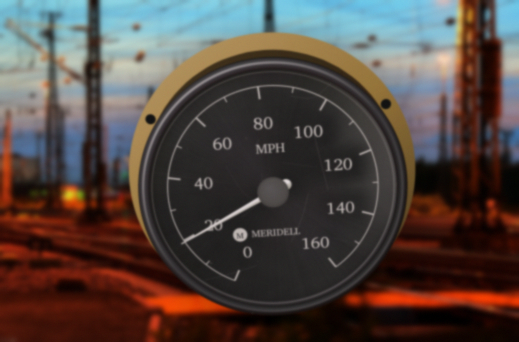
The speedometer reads {"value": 20, "unit": "mph"}
